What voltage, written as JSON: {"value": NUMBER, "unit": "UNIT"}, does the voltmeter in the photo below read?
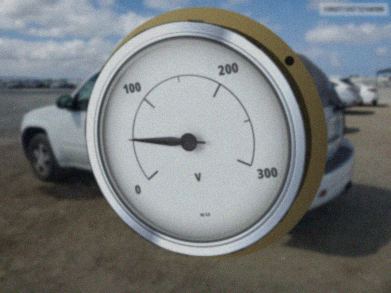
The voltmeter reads {"value": 50, "unit": "V"}
